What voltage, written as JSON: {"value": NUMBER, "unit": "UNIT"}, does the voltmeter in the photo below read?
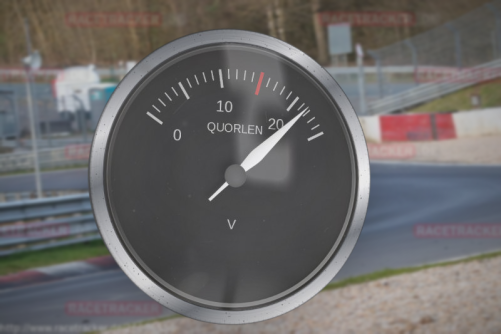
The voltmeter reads {"value": 21.5, "unit": "V"}
